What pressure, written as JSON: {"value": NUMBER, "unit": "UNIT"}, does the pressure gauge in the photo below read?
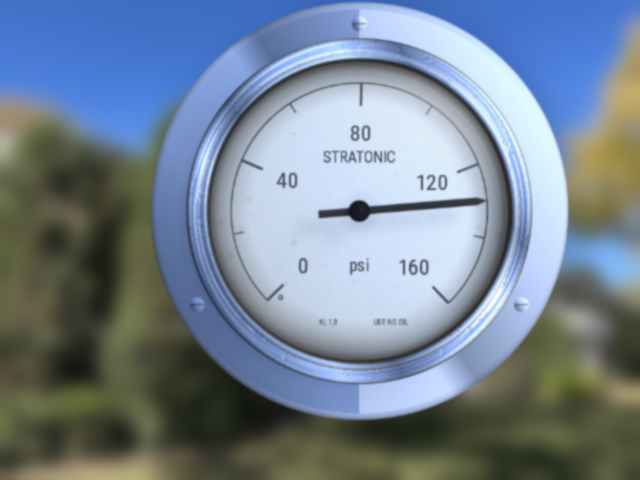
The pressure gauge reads {"value": 130, "unit": "psi"}
